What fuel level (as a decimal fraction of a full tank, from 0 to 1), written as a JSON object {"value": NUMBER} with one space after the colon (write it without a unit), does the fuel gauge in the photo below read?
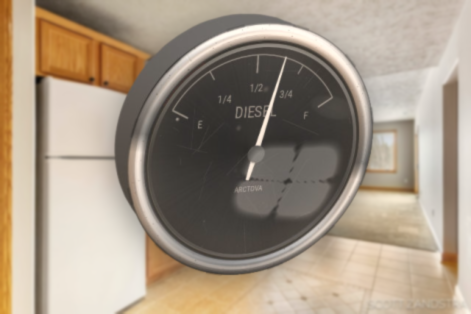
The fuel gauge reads {"value": 0.625}
